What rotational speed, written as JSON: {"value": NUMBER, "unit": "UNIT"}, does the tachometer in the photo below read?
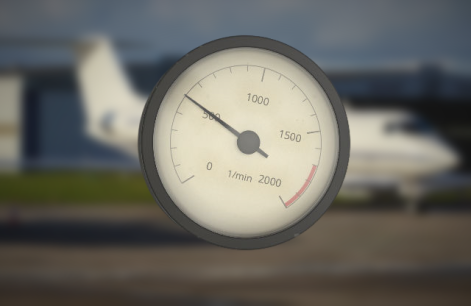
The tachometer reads {"value": 500, "unit": "rpm"}
